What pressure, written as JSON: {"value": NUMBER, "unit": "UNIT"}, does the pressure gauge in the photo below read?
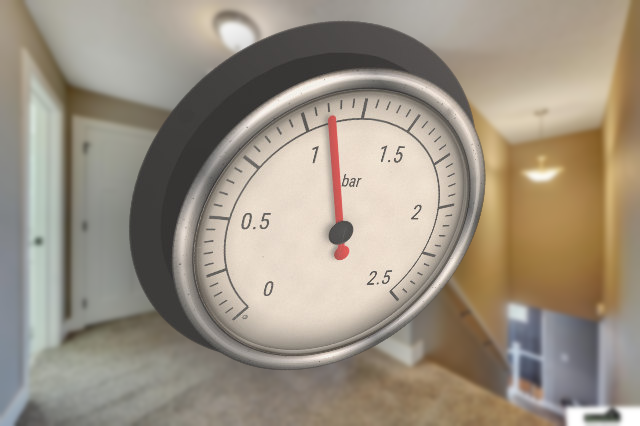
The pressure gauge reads {"value": 1.1, "unit": "bar"}
